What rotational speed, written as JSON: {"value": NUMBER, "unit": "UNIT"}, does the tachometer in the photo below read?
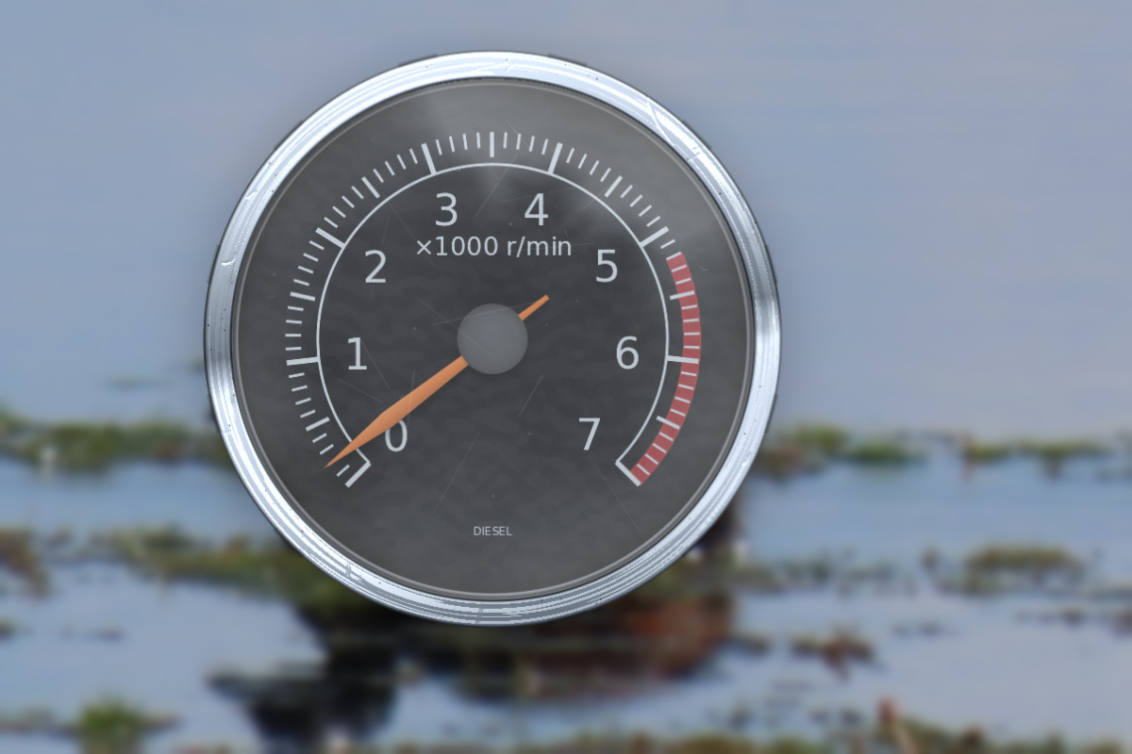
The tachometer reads {"value": 200, "unit": "rpm"}
